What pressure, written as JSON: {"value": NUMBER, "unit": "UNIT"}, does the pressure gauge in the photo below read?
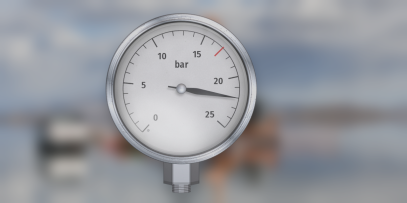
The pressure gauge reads {"value": 22, "unit": "bar"}
